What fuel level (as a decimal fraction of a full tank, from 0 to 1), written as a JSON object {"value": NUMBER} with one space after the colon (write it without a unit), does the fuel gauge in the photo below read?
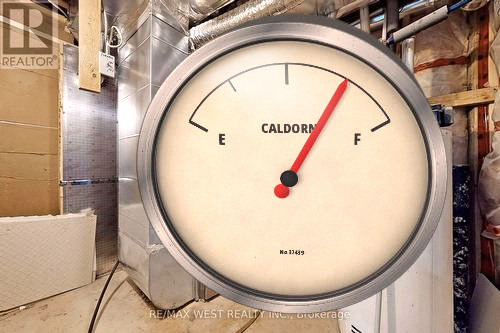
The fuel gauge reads {"value": 0.75}
